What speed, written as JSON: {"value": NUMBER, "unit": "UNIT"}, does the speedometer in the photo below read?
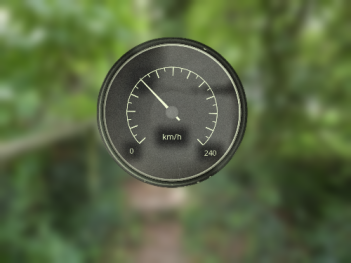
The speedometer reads {"value": 80, "unit": "km/h"}
